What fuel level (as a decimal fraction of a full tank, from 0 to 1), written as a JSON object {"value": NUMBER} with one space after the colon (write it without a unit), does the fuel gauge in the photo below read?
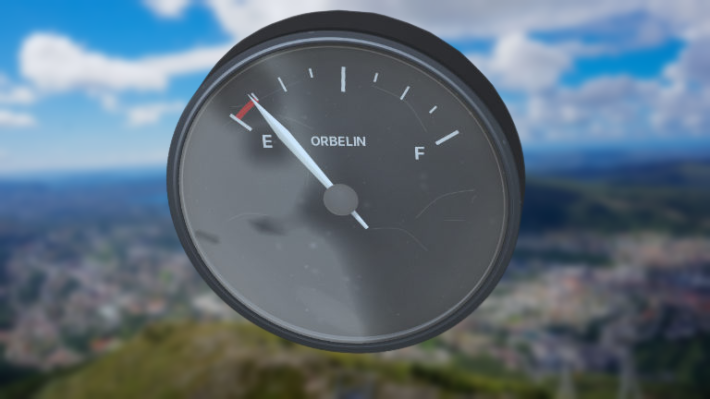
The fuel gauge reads {"value": 0.125}
